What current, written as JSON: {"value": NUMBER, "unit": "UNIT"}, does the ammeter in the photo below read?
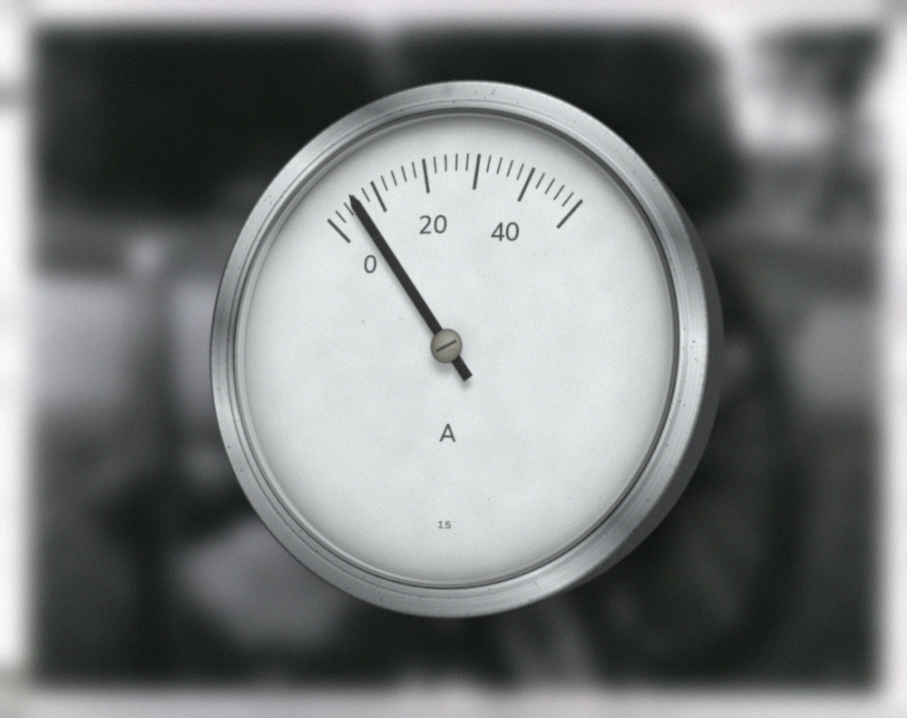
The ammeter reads {"value": 6, "unit": "A"}
